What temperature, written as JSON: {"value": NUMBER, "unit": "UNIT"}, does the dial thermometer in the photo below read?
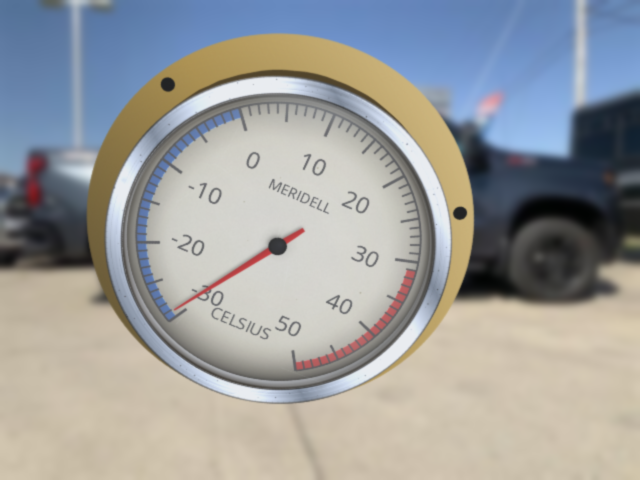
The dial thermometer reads {"value": -29, "unit": "°C"}
